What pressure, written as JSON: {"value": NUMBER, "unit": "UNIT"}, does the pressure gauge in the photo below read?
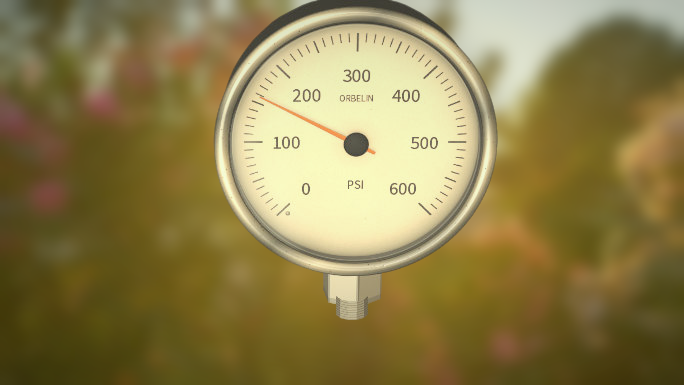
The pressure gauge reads {"value": 160, "unit": "psi"}
